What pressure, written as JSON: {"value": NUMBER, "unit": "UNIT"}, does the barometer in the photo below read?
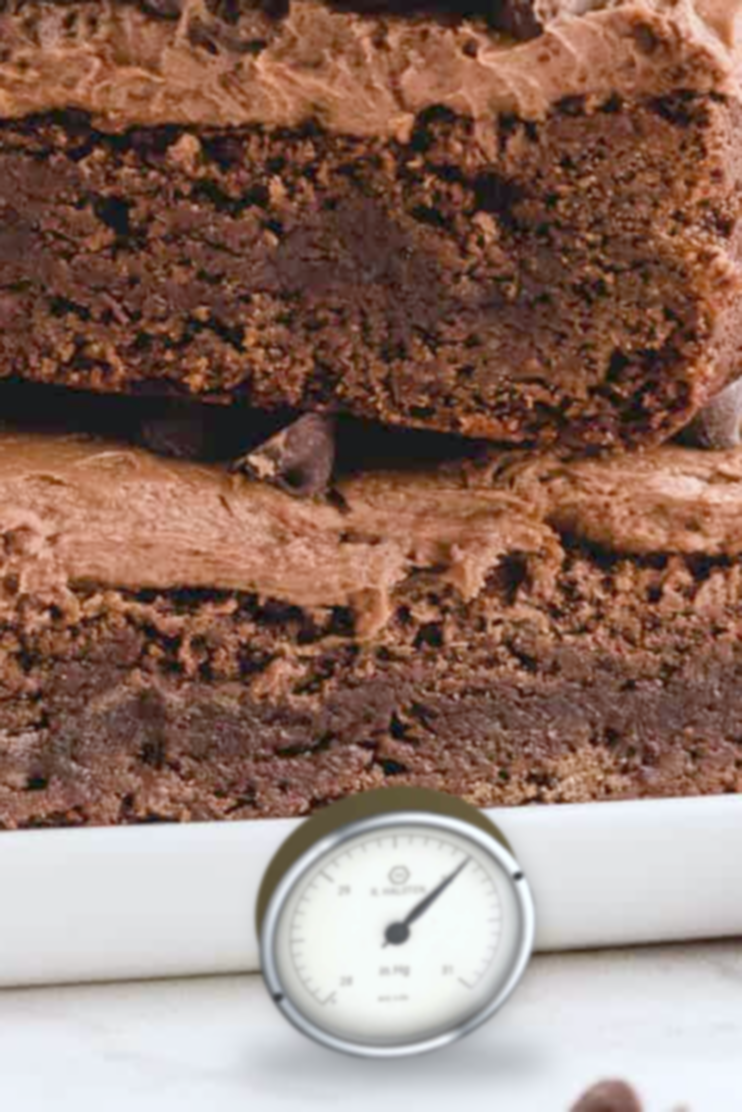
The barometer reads {"value": 30, "unit": "inHg"}
